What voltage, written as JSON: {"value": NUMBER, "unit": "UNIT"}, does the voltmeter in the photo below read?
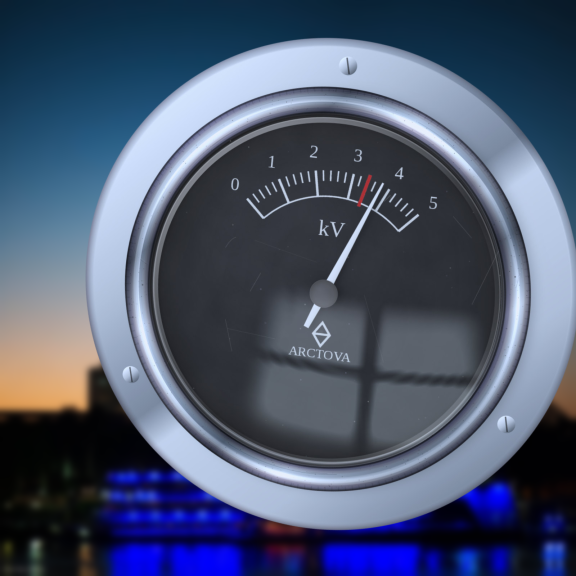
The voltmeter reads {"value": 3.8, "unit": "kV"}
